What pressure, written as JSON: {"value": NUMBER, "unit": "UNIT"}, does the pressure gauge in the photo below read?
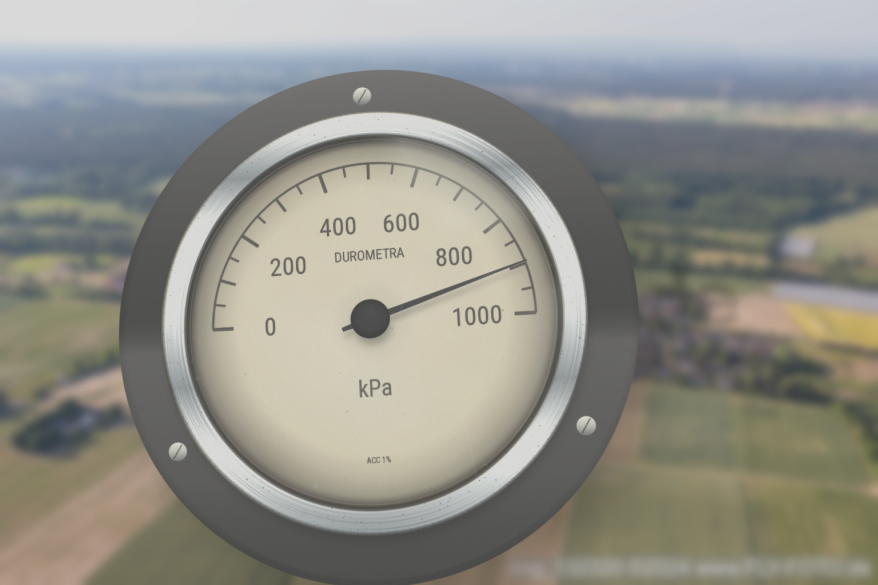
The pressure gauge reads {"value": 900, "unit": "kPa"}
